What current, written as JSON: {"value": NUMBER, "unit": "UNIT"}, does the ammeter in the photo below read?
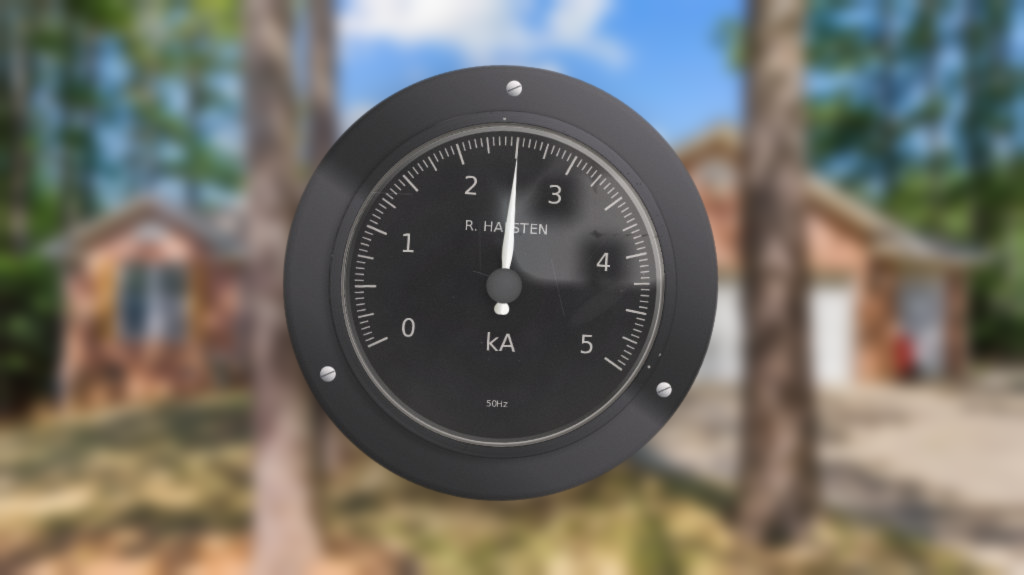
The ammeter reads {"value": 2.5, "unit": "kA"}
